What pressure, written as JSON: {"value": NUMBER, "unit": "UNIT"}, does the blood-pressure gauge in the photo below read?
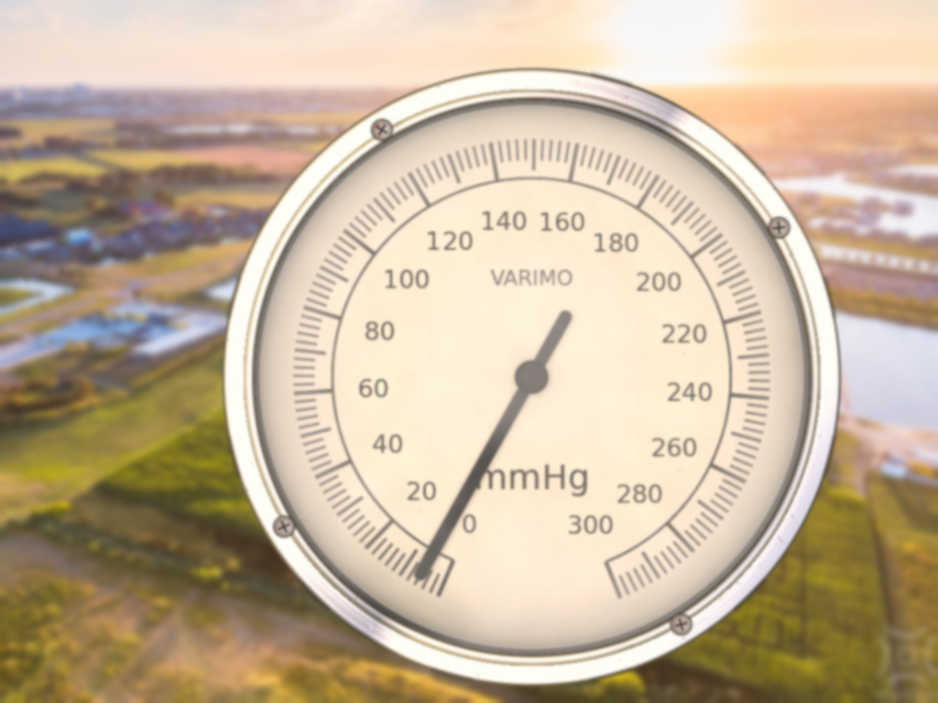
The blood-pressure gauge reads {"value": 6, "unit": "mmHg"}
